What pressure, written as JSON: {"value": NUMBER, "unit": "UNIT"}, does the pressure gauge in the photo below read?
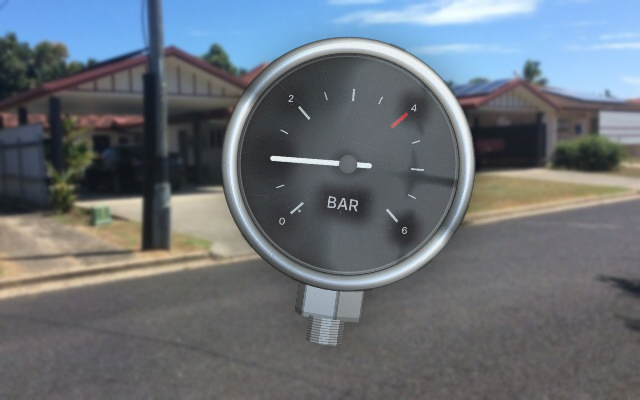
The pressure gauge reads {"value": 1, "unit": "bar"}
